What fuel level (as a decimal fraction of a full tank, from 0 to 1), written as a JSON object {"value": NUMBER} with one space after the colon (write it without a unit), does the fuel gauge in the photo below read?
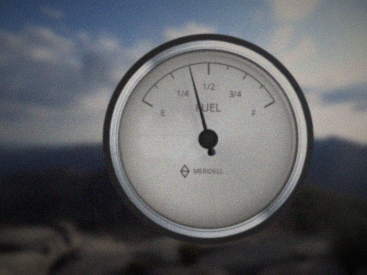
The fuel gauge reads {"value": 0.375}
